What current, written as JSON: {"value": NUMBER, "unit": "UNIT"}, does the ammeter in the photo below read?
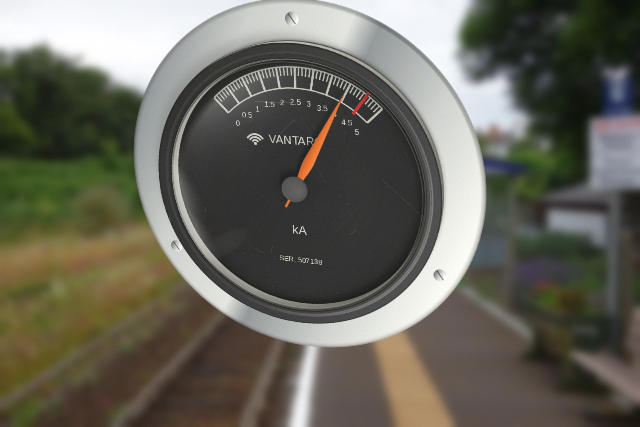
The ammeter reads {"value": 4, "unit": "kA"}
